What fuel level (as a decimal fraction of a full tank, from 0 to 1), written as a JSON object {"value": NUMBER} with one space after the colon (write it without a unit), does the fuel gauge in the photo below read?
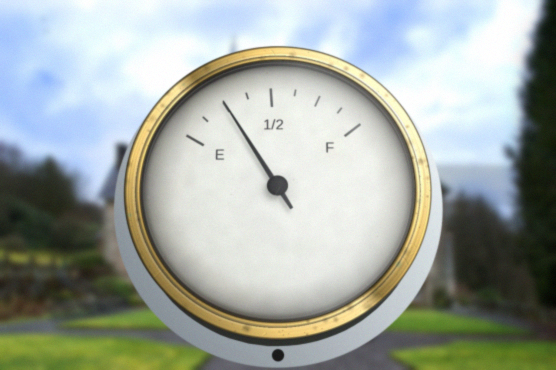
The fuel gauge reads {"value": 0.25}
